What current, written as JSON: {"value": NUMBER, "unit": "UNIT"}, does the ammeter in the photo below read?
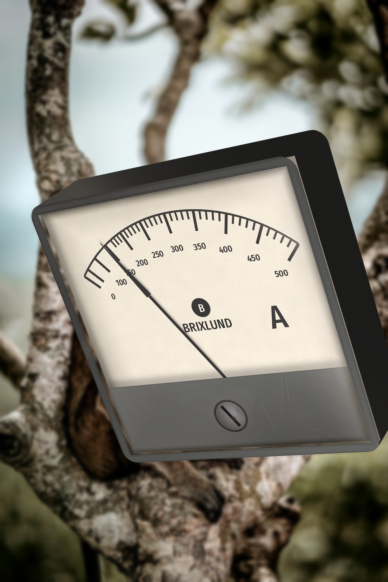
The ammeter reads {"value": 150, "unit": "A"}
